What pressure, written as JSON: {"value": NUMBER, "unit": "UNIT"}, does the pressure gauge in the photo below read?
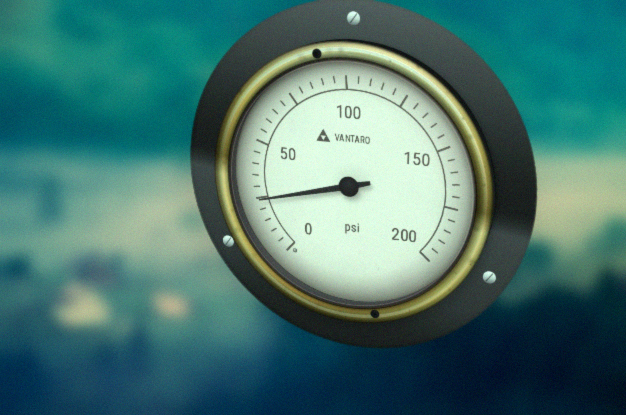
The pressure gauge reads {"value": 25, "unit": "psi"}
